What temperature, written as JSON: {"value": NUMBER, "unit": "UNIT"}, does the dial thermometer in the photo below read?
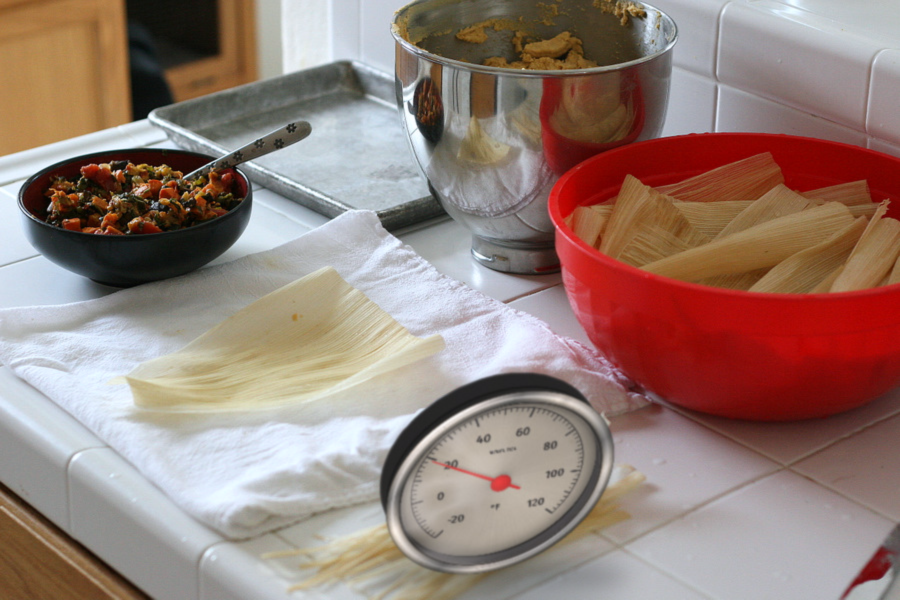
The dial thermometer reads {"value": 20, "unit": "°F"}
